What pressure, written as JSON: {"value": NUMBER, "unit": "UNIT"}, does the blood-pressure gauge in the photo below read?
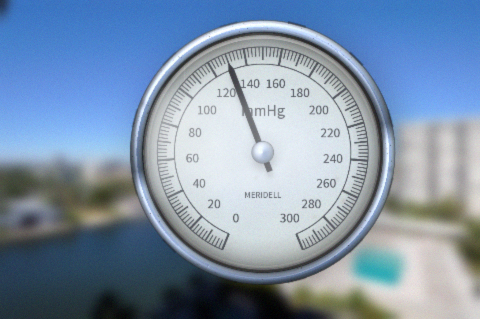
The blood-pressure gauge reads {"value": 130, "unit": "mmHg"}
